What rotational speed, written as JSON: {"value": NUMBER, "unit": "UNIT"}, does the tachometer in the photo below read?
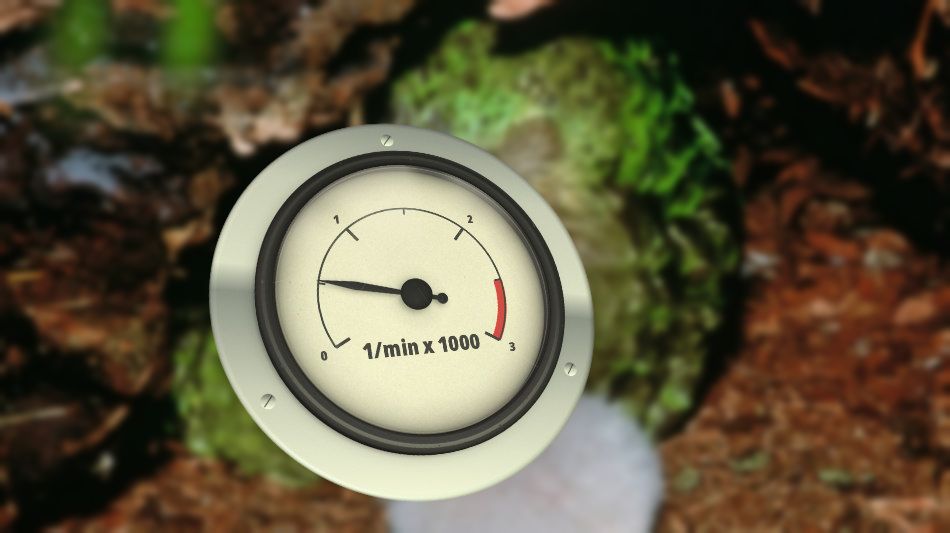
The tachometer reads {"value": 500, "unit": "rpm"}
